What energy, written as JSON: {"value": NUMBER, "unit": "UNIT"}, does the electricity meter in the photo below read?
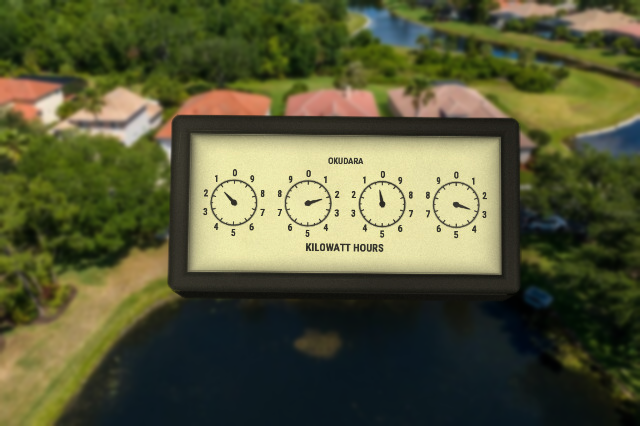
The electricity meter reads {"value": 1203, "unit": "kWh"}
